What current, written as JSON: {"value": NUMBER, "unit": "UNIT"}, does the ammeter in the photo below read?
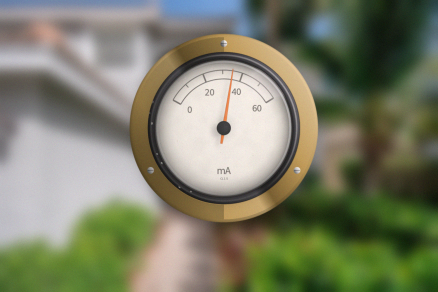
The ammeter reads {"value": 35, "unit": "mA"}
